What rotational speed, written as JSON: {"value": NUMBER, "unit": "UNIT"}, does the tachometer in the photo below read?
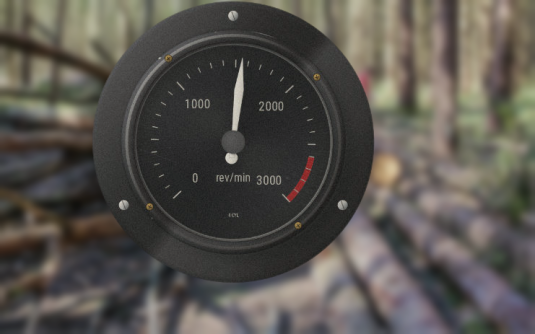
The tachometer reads {"value": 1550, "unit": "rpm"}
